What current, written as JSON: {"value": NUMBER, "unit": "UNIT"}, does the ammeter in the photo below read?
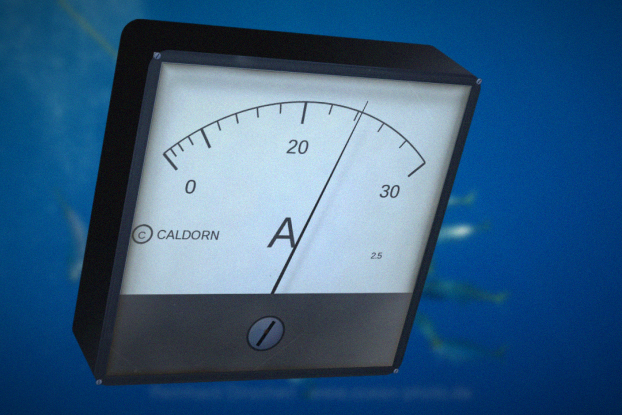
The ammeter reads {"value": 24, "unit": "A"}
